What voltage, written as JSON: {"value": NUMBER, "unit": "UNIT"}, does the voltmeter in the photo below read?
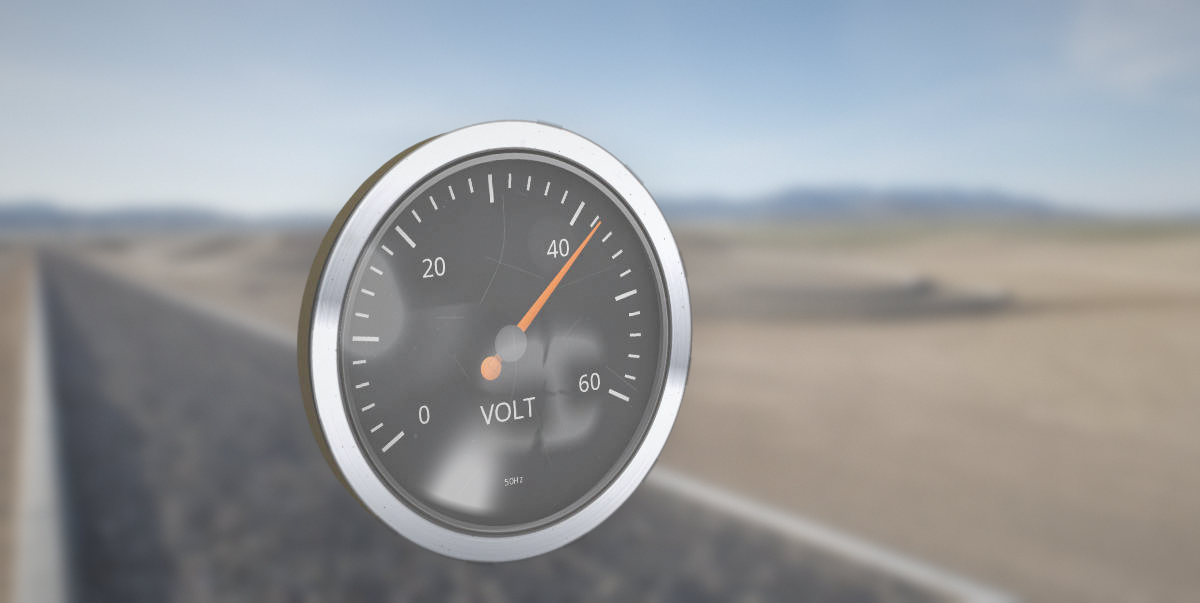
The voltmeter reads {"value": 42, "unit": "V"}
